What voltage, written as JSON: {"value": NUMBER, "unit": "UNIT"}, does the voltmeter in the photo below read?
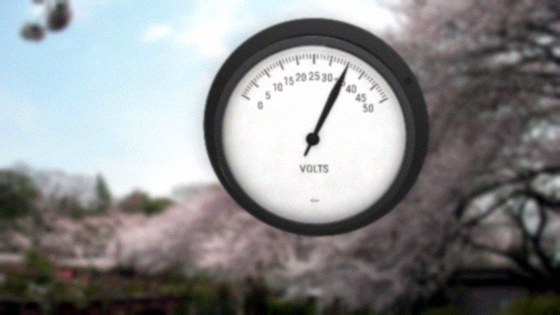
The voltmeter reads {"value": 35, "unit": "V"}
